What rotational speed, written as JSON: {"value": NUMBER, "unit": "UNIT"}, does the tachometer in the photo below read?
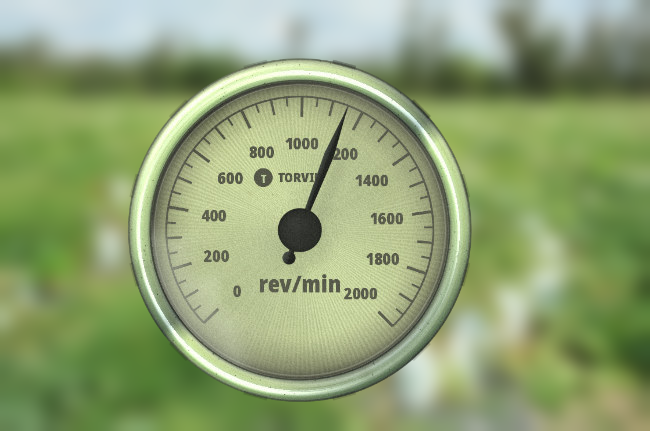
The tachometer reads {"value": 1150, "unit": "rpm"}
